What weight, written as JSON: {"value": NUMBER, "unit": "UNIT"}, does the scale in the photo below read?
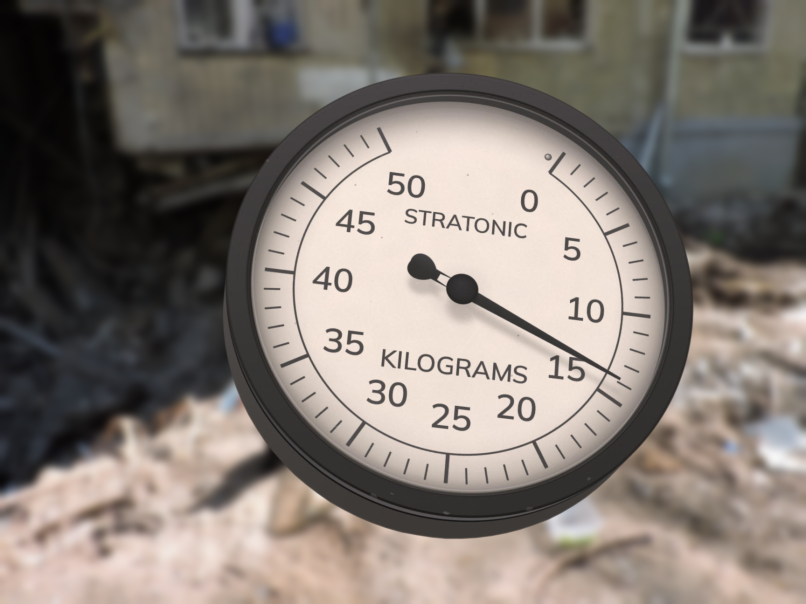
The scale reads {"value": 14, "unit": "kg"}
